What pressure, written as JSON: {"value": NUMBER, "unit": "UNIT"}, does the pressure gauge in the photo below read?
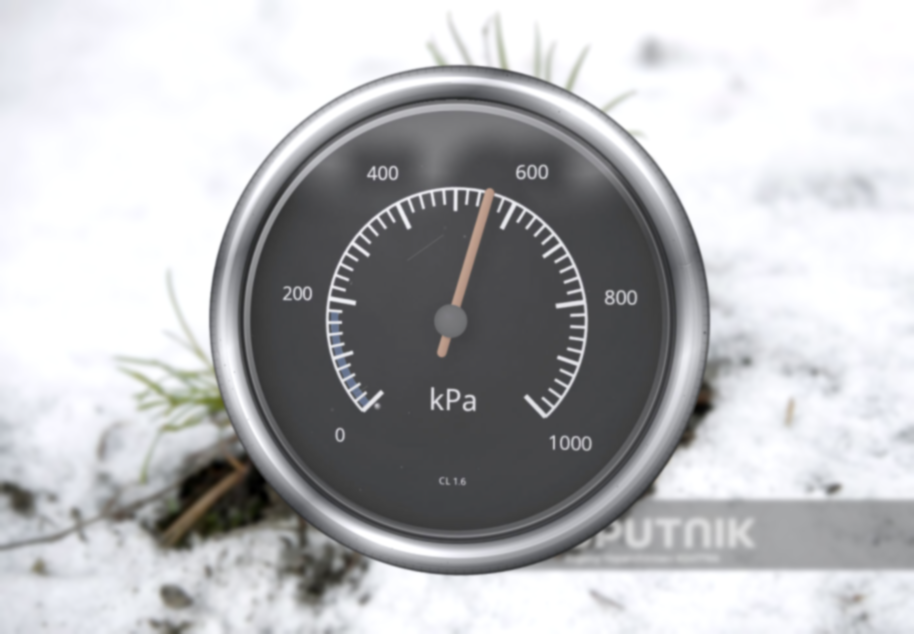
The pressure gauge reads {"value": 560, "unit": "kPa"}
